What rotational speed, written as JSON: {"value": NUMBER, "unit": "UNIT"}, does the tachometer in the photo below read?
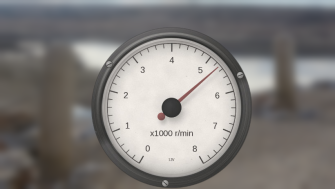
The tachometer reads {"value": 5300, "unit": "rpm"}
